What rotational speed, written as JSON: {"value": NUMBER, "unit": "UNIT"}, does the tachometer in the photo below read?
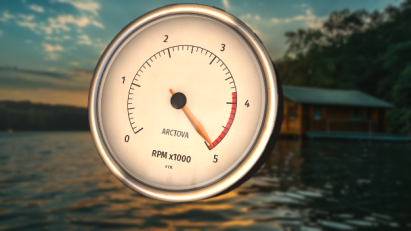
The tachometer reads {"value": 4900, "unit": "rpm"}
